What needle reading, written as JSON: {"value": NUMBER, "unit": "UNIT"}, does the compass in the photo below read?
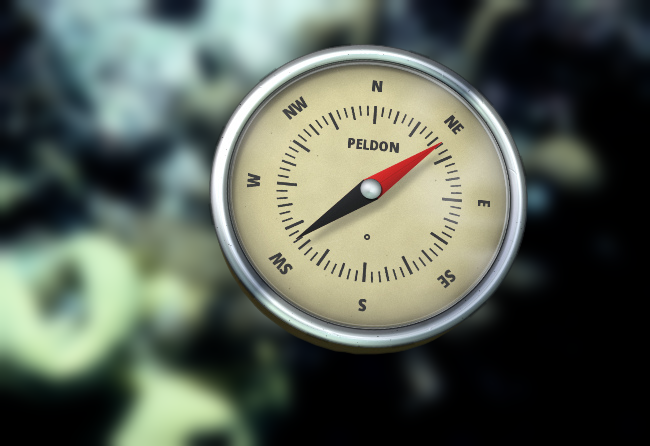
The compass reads {"value": 50, "unit": "°"}
